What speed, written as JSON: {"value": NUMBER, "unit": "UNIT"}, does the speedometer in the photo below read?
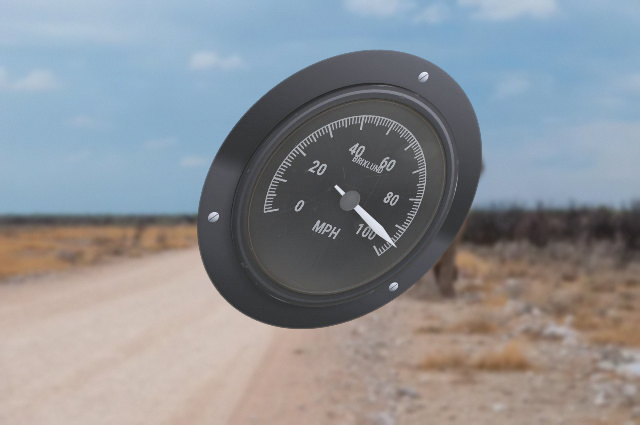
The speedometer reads {"value": 95, "unit": "mph"}
